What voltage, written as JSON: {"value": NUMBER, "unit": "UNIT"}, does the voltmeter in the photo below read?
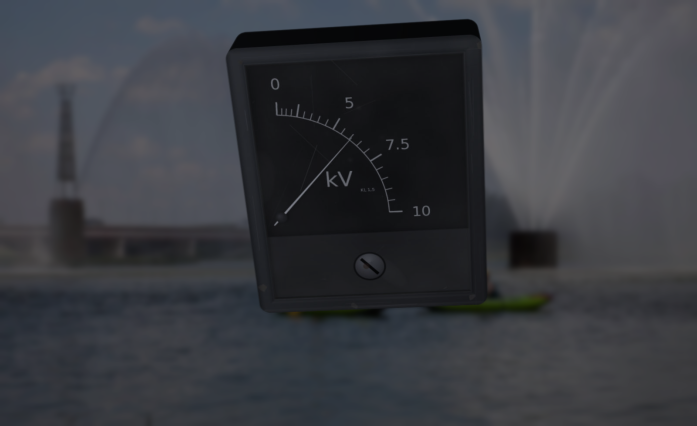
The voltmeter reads {"value": 6, "unit": "kV"}
